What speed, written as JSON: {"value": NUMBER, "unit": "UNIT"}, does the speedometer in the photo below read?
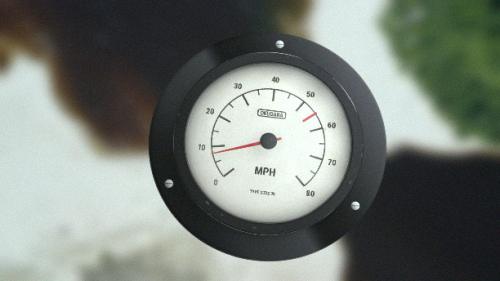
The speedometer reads {"value": 7.5, "unit": "mph"}
